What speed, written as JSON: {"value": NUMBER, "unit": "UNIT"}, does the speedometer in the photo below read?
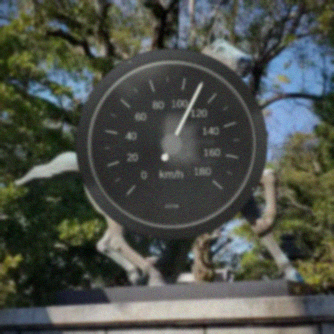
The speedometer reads {"value": 110, "unit": "km/h"}
